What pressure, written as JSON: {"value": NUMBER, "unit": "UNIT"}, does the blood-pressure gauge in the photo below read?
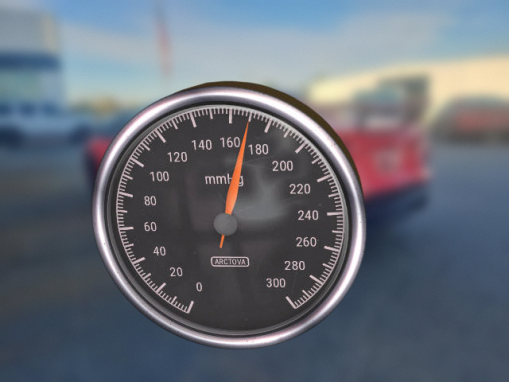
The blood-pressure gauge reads {"value": 170, "unit": "mmHg"}
